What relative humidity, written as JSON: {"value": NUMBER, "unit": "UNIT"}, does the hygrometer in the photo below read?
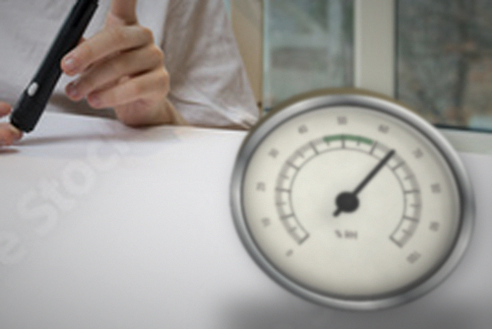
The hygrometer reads {"value": 65, "unit": "%"}
